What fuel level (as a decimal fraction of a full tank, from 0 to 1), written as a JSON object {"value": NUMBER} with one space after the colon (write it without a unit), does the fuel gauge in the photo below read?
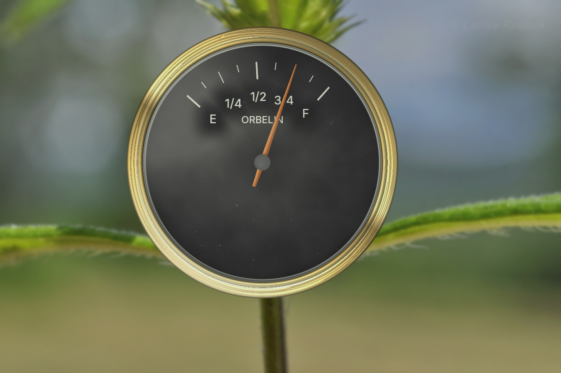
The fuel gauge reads {"value": 0.75}
